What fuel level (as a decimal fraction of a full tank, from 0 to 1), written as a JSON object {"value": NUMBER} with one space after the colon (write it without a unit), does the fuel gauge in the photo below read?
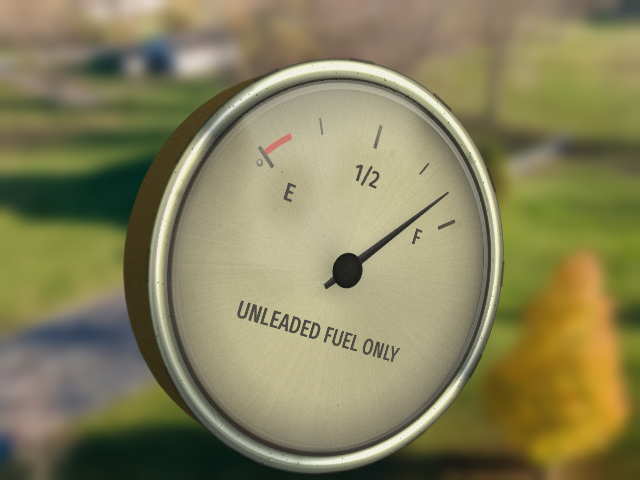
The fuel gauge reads {"value": 0.875}
